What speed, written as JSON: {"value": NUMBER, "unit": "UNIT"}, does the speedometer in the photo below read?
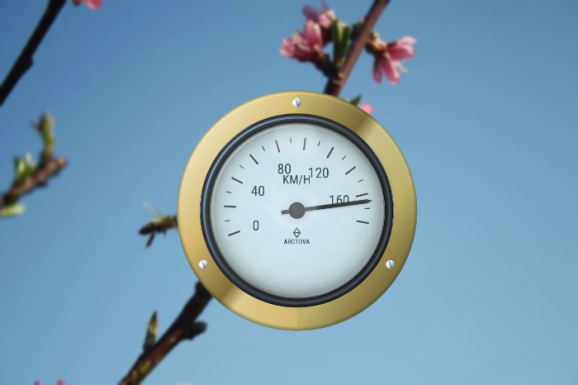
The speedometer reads {"value": 165, "unit": "km/h"}
